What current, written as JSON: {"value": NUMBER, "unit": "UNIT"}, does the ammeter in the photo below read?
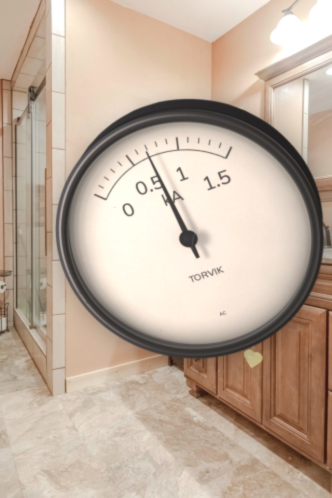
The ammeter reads {"value": 0.7, "unit": "kA"}
